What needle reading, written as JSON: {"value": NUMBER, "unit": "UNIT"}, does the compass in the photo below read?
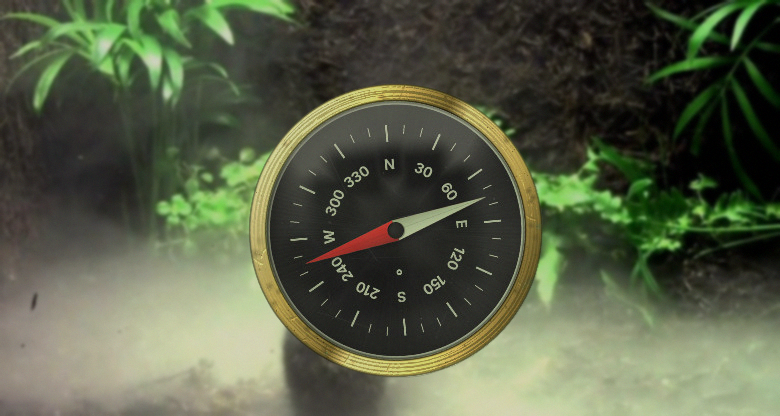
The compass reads {"value": 255, "unit": "°"}
